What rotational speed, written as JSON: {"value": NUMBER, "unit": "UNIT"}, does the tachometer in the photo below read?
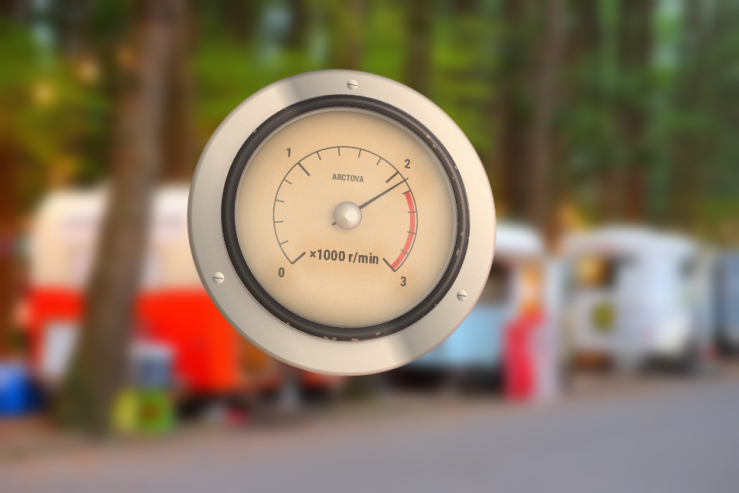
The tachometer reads {"value": 2100, "unit": "rpm"}
